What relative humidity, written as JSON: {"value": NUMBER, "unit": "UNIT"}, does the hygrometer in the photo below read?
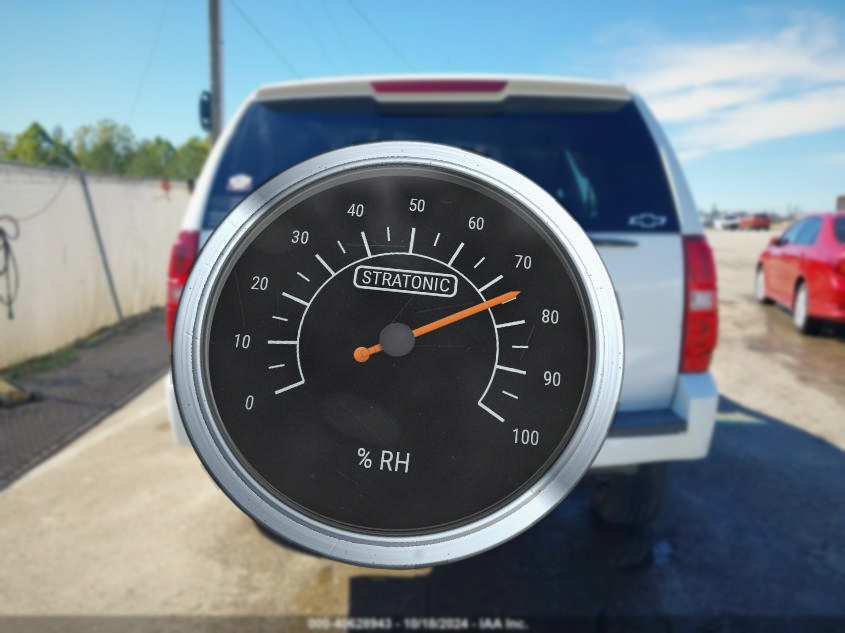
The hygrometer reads {"value": 75, "unit": "%"}
